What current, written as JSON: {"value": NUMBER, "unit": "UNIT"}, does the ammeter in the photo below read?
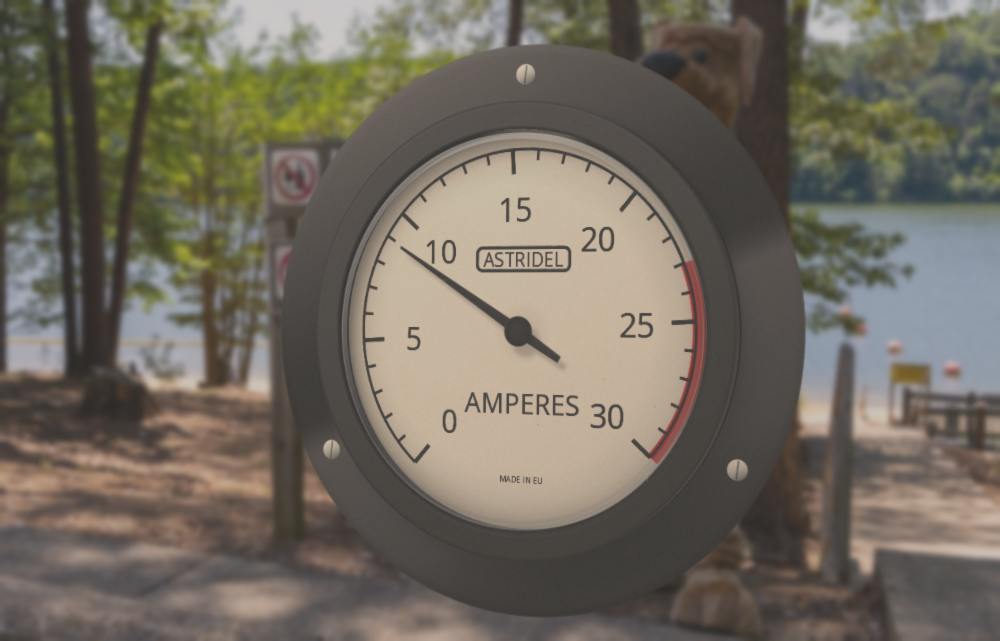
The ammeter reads {"value": 9, "unit": "A"}
